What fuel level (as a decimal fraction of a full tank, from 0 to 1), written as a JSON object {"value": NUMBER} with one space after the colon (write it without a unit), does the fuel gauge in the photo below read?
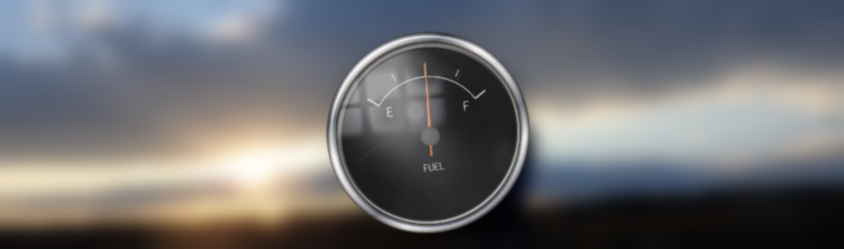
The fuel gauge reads {"value": 0.5}
